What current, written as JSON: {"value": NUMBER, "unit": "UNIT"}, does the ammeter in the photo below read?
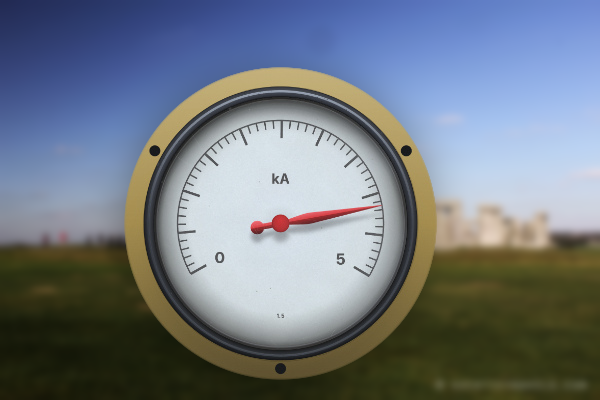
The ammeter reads {"value": 4.15, "unit": "kA"}
